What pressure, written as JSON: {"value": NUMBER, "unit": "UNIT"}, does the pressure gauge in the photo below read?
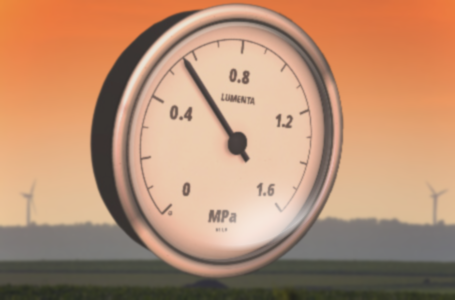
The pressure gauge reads {"value": 0.55, "unit": "MPa"}
